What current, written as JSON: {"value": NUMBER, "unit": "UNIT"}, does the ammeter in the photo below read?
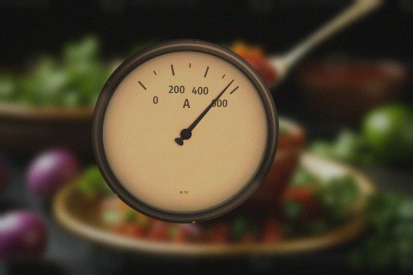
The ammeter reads {"value": 550, "unit": "A"}
